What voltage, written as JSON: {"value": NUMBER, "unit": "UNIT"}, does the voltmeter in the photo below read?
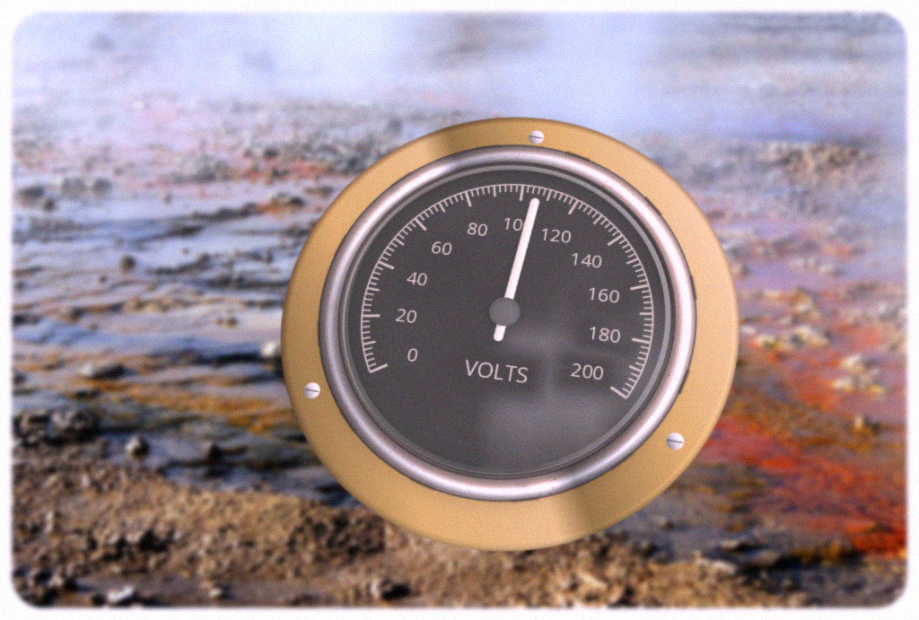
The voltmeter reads {"value": 106, "unit": "V"}
